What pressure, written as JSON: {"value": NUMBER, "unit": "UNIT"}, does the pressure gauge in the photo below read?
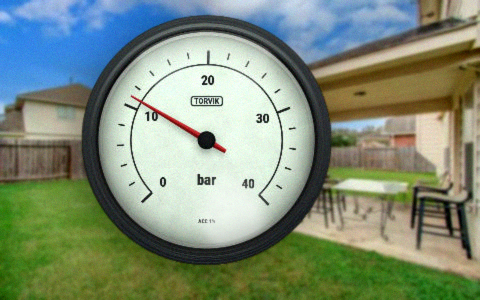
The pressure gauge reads {"value": 11, "unit": "bar"}
